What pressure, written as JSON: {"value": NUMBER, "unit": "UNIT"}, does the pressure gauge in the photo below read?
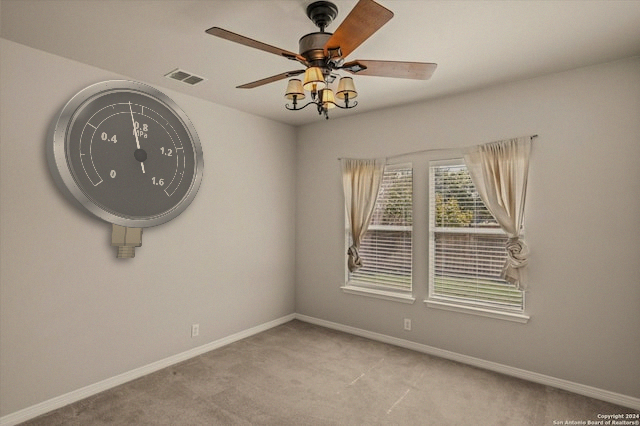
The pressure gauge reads {"value": 0.7, "unit": "MPa"}
